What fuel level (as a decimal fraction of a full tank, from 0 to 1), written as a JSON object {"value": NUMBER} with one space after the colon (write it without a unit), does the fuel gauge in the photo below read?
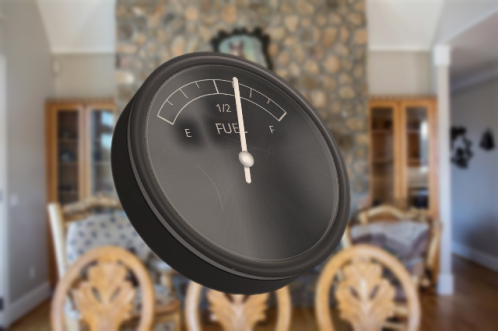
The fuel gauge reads {"value": 0.625}
